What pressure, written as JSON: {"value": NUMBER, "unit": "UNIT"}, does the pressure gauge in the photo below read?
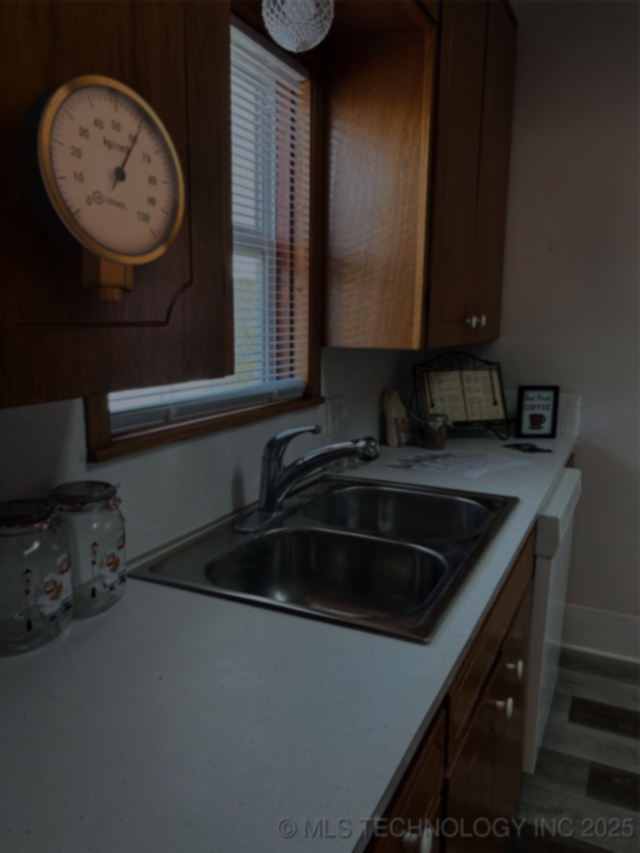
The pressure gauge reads {"value": 60, "unit": "kg/cm²"}
